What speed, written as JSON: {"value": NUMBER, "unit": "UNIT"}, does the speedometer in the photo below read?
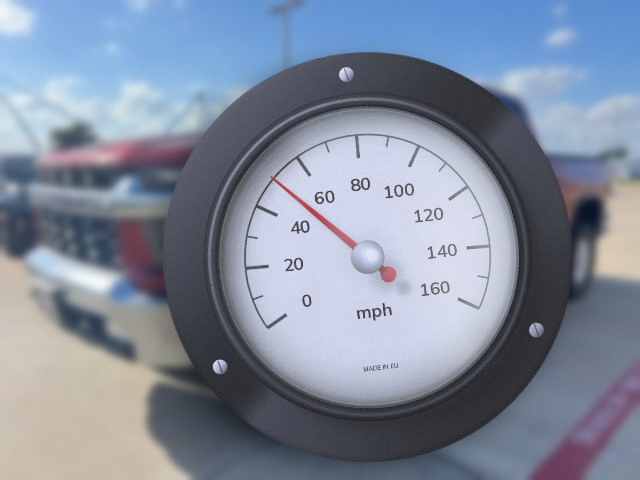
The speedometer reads {"value": 50, "unit": "mph"}
